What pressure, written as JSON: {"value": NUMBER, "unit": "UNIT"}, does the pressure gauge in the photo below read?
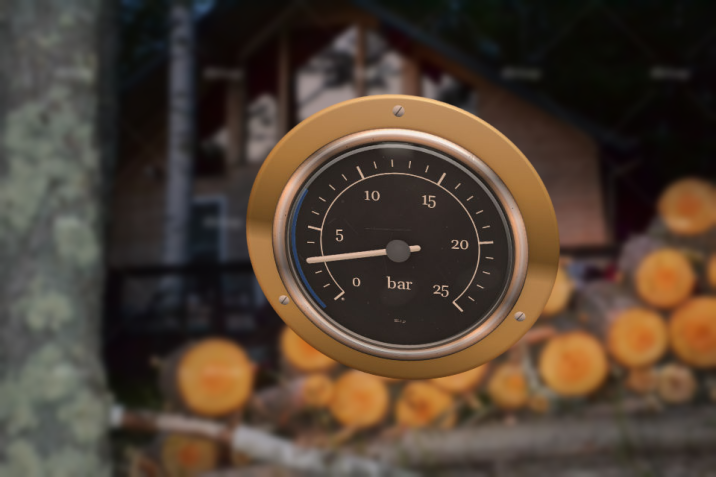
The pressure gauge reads {"value": 3, "unit": "bar"}
